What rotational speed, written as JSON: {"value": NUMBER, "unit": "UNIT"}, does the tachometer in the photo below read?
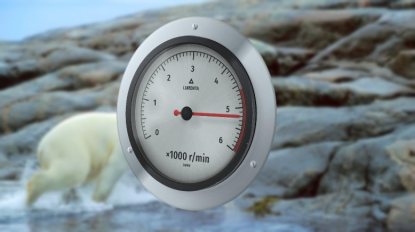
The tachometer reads {"value": 5200, "unit": "rpm"}
